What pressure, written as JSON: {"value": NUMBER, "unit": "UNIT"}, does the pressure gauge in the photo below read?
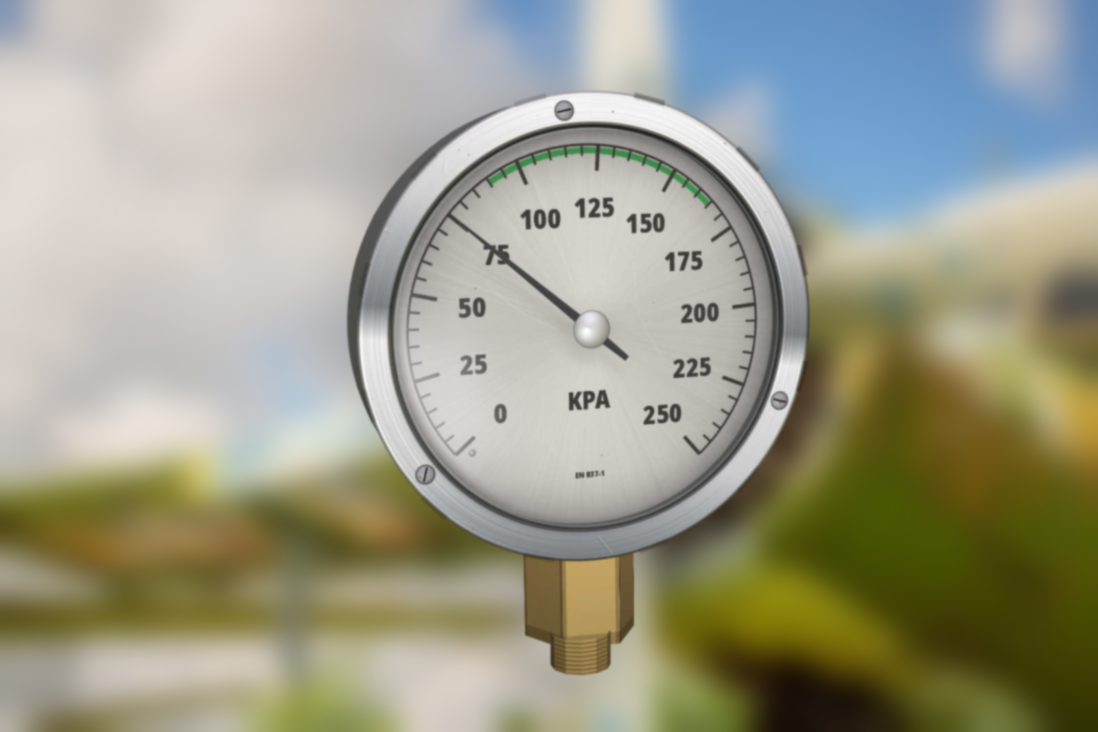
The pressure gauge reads {"value": 75, "unit": "kPa"}
